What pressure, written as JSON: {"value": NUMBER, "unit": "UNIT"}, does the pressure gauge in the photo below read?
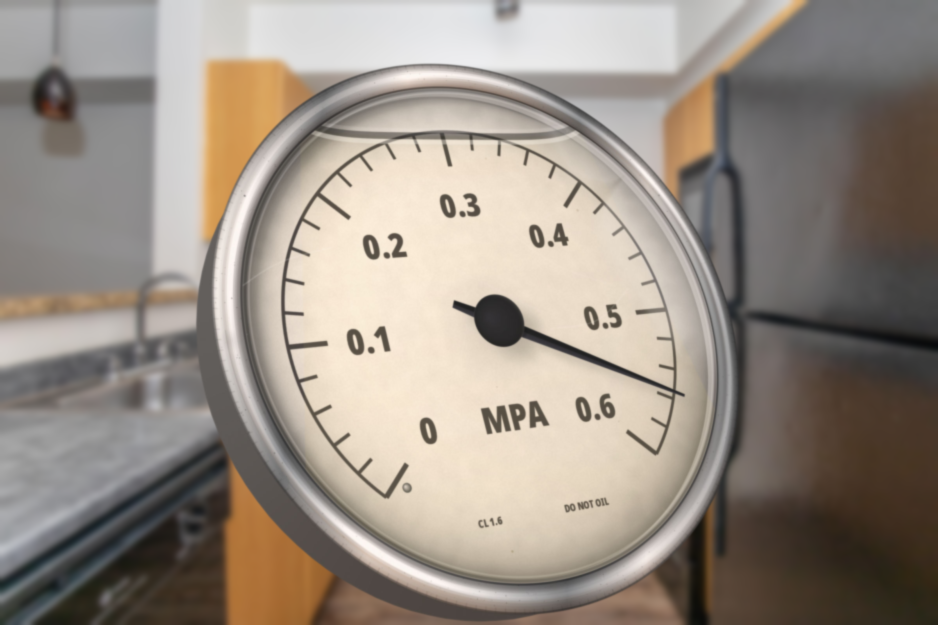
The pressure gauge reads {"value": 0.56, "unit": "MPa"}
